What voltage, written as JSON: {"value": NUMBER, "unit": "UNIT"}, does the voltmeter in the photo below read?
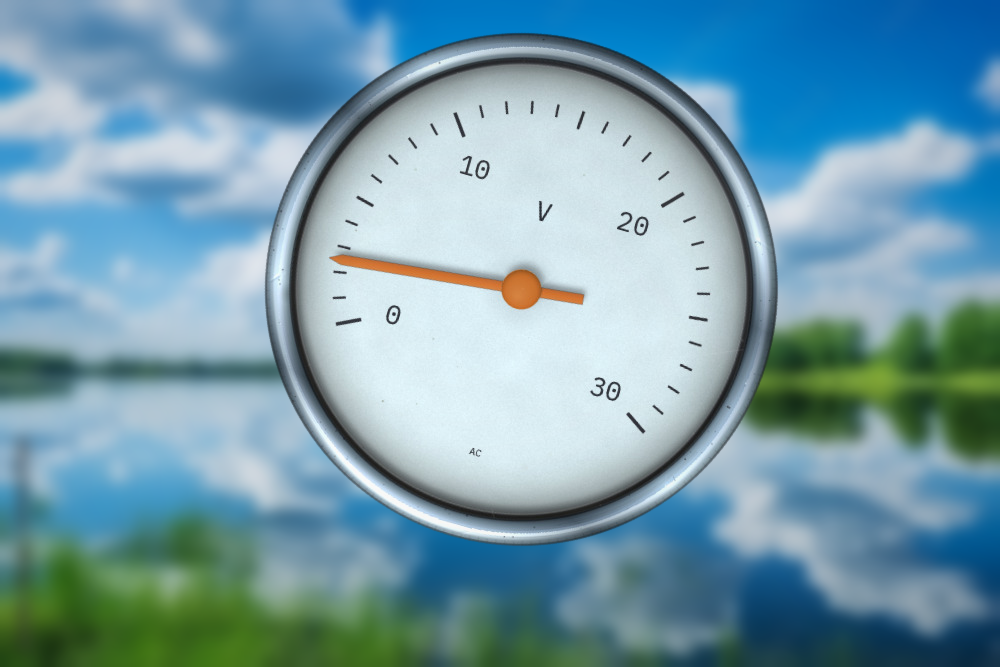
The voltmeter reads {"value": 2.5, "unit": "V"}
